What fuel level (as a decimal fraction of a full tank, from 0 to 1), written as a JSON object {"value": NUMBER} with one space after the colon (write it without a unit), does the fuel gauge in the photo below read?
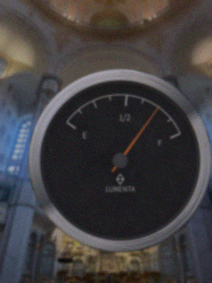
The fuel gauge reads {"value": 0.75}
